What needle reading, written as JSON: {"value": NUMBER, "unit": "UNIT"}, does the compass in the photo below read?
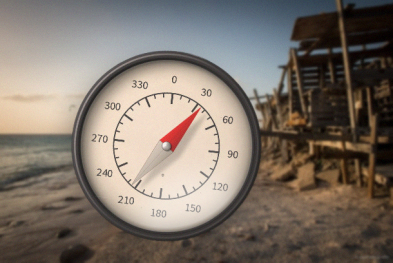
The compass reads {"value": 35, "unit": "°"}
